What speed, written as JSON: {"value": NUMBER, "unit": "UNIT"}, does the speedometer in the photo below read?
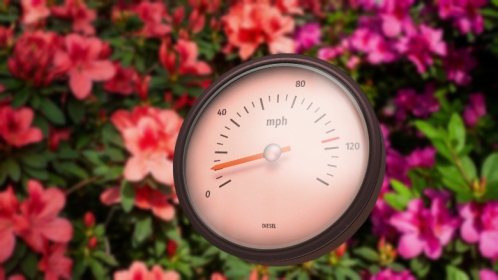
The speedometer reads {"value": 10, "unit": "mph"}
